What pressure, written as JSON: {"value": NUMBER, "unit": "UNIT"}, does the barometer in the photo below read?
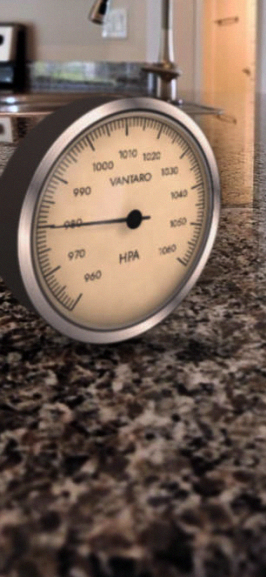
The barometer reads {"value": 980, "unit": "hPa"}
